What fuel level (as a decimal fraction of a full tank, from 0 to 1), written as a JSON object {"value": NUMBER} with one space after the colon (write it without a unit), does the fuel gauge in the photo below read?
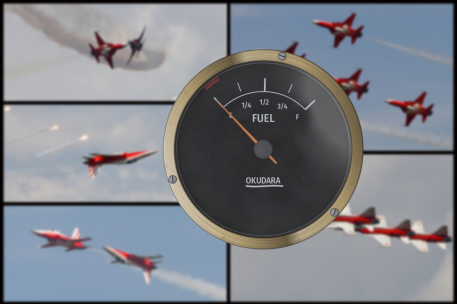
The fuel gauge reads {"value": 0}
